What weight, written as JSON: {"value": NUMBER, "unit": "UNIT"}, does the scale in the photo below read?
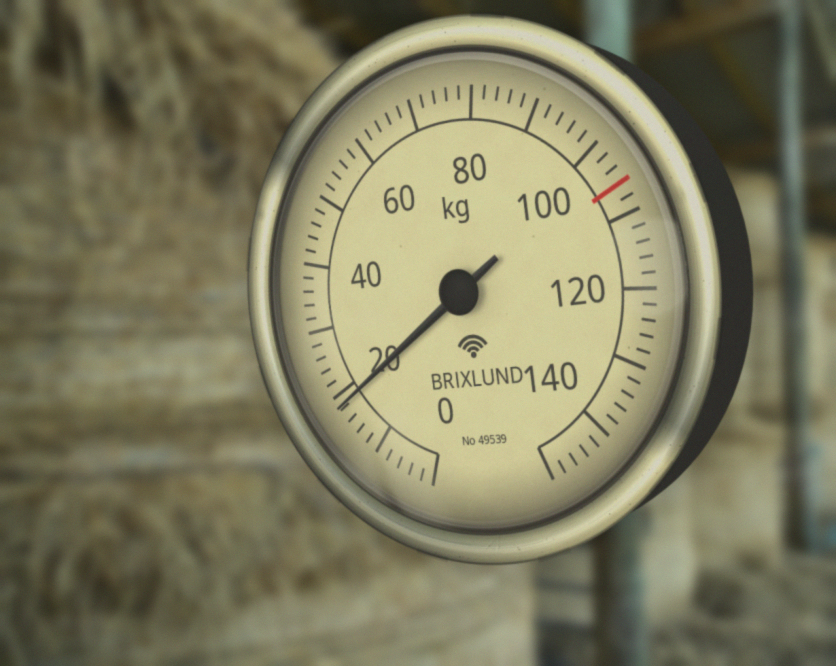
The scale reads {"value": 18, "unit": "kg"}
